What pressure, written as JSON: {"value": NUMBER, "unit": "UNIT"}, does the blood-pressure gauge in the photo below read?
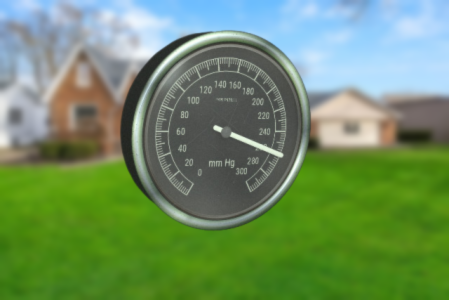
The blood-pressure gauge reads {"value": 260, "unit": "mmHg"}
